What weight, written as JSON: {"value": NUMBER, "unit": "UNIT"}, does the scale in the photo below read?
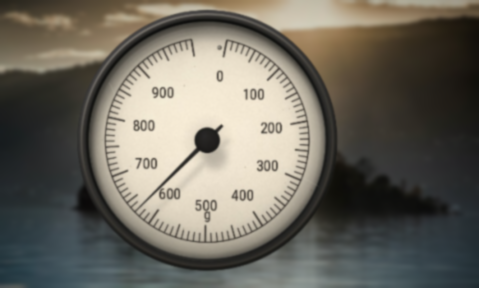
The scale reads {"value": 630, "unit": "g"}
